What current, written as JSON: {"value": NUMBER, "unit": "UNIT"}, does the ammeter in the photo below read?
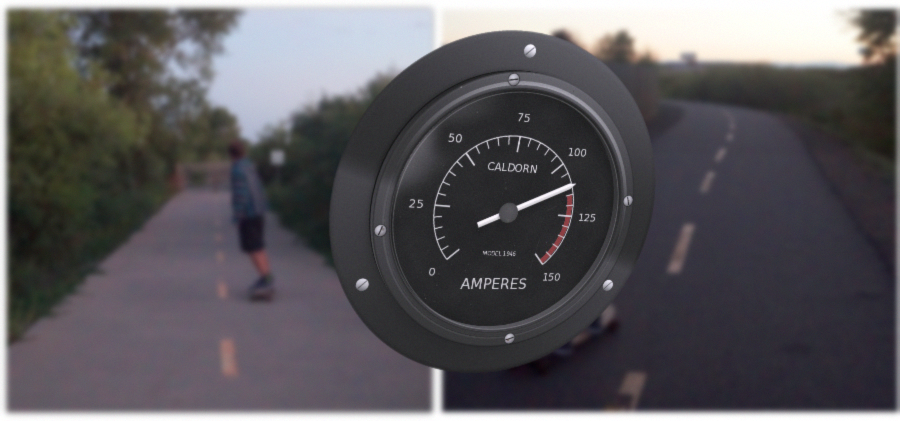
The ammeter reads {"value": 110, "unit": "A"}
